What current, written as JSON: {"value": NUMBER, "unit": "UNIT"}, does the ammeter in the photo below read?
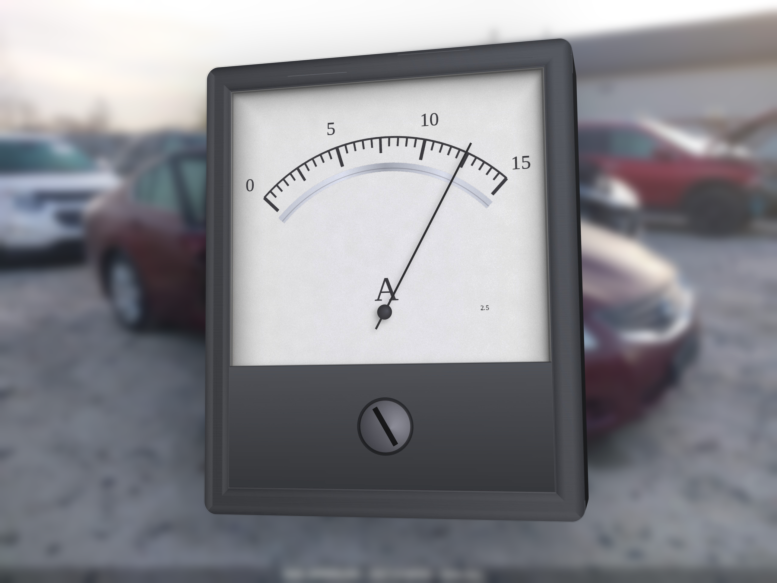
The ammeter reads {"value": 12.5, "unit": "A"}
